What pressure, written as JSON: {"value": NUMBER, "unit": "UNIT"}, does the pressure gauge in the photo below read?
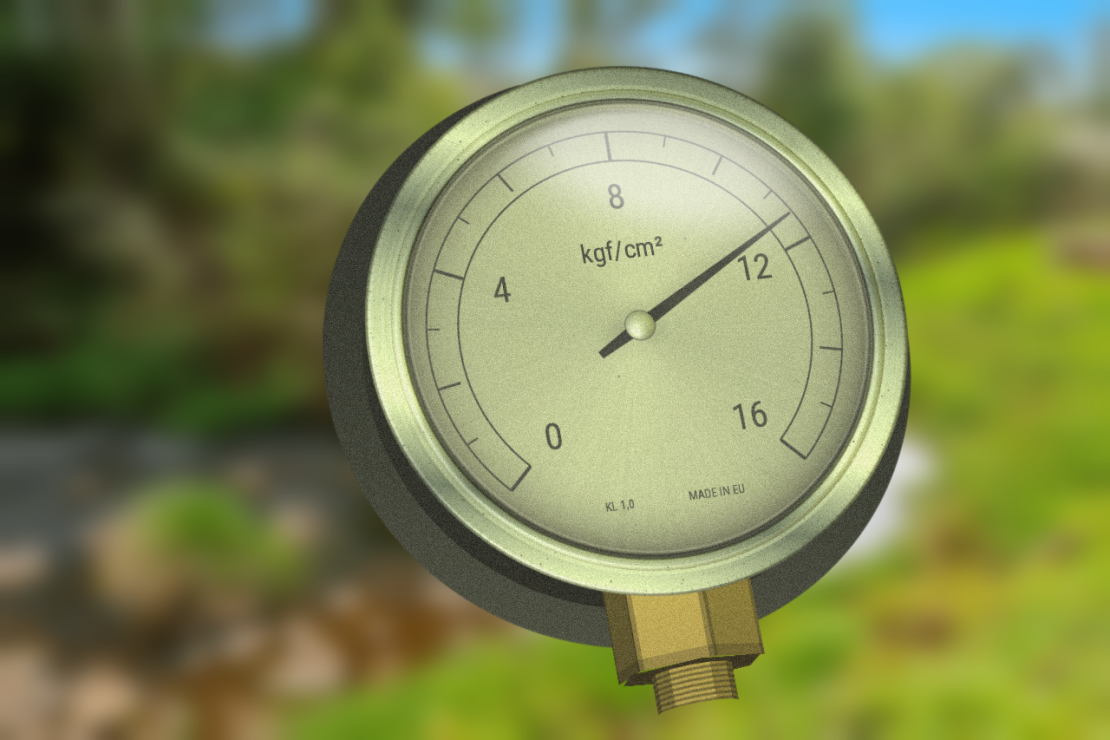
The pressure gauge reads {"value": 11.5, "unit": "kg/cm²"}
